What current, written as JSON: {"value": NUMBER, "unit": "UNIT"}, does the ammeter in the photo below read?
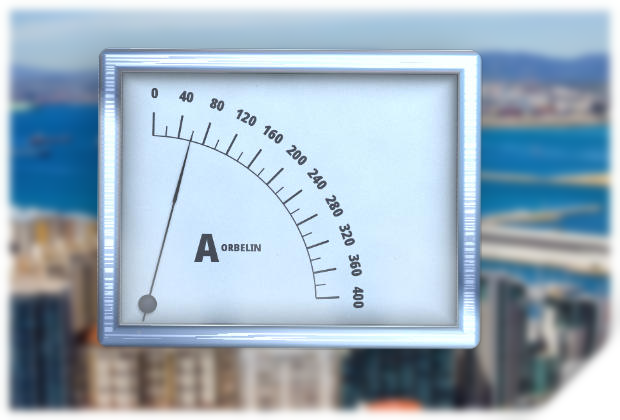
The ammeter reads {"value": 60, "unit": "A"}
